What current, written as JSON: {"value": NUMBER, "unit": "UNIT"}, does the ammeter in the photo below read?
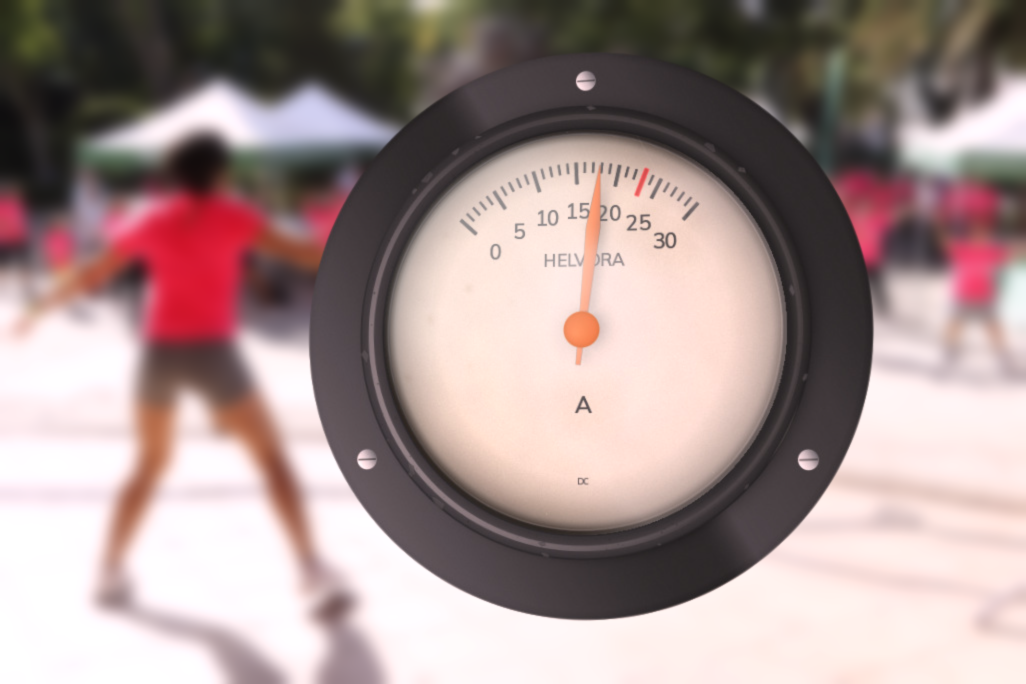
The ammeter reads {"value": 18, "unit": "A"}
